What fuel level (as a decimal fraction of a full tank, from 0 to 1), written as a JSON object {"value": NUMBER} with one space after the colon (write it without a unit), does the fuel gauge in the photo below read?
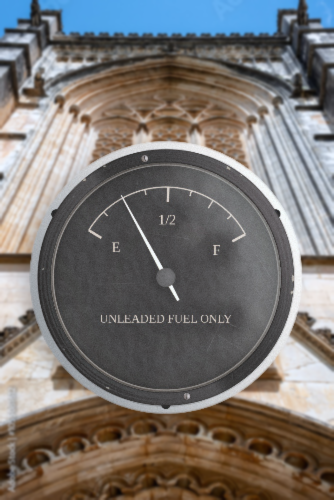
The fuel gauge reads {"value": 0.25}
